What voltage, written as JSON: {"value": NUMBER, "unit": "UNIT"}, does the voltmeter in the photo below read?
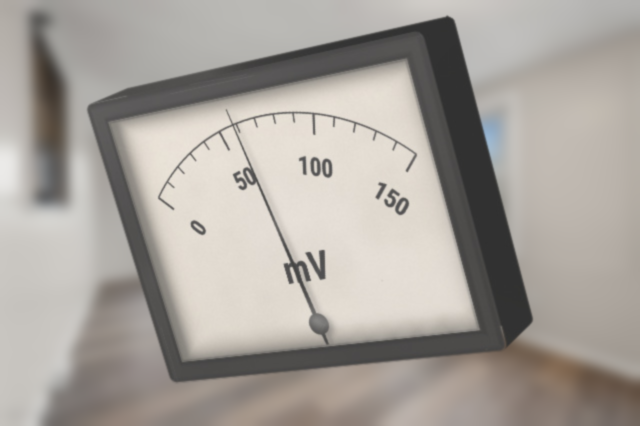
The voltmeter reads {"value": 60, "unit": "mV"}
